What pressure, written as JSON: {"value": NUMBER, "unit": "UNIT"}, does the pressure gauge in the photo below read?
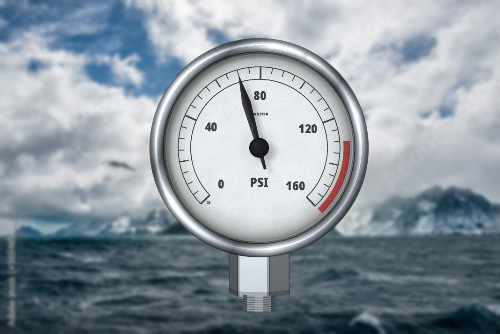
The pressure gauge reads {"value": 70, "unit": "psi"}
